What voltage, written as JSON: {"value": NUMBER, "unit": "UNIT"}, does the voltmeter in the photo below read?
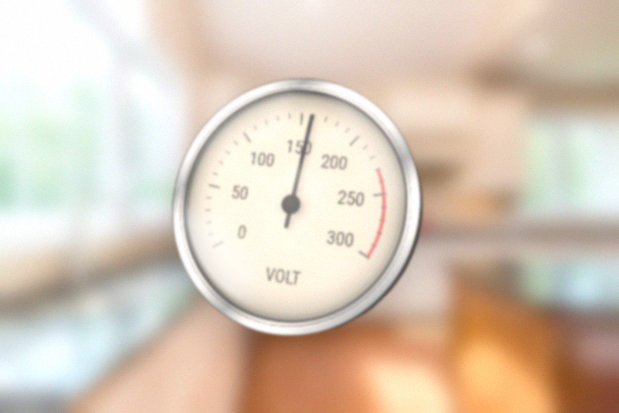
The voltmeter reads {"value": 160, "unit": "V"}
